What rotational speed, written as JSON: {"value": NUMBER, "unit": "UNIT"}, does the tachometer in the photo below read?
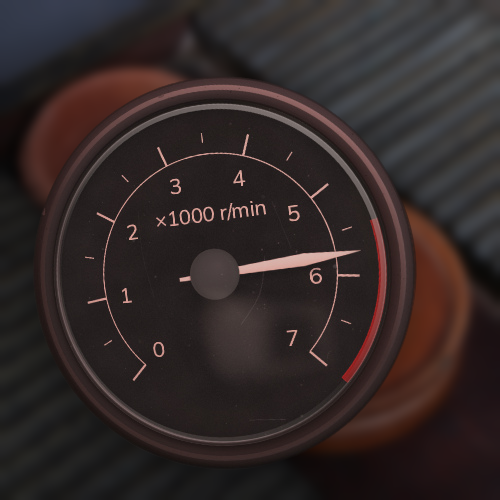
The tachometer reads {"value": 5750, "unit": "rpm"}
